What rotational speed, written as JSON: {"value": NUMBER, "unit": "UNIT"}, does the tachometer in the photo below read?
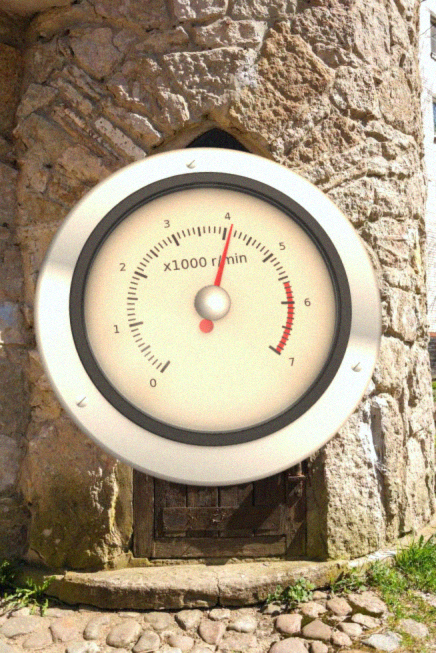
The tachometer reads {"value": 4100, "unit": "rpm"}
